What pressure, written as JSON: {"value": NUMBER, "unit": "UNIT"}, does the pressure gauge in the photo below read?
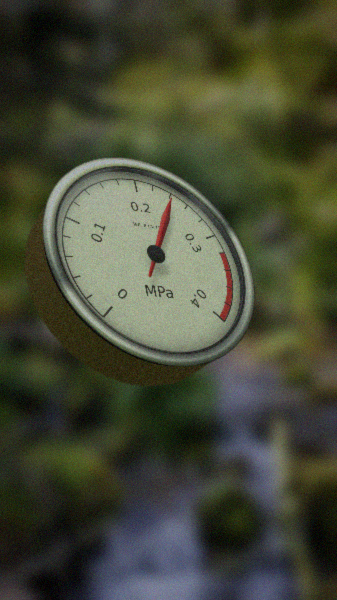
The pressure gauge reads {"value": 0.24, "unit": "MPa"}
